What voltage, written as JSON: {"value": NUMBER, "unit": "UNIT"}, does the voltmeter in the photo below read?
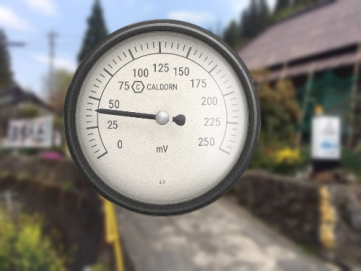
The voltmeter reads {"value": 40, "unit": "mV"}
